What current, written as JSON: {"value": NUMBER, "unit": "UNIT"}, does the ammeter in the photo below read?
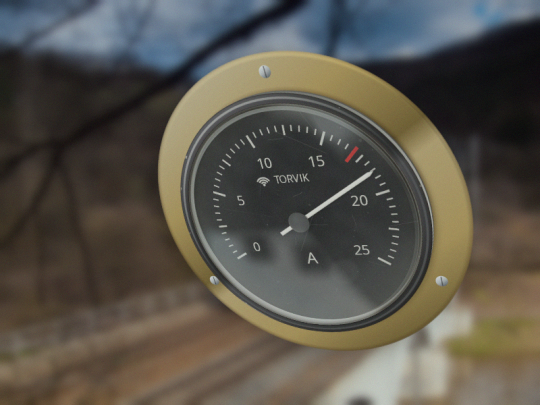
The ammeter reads {"value": 18.5, "unit": "A"}
